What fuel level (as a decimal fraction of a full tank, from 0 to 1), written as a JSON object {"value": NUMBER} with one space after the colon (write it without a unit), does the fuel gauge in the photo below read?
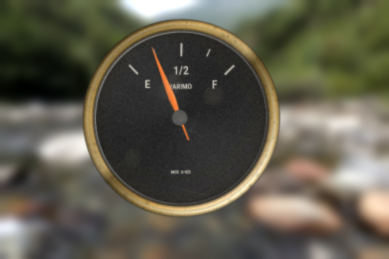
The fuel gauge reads {"value": 0.25}
